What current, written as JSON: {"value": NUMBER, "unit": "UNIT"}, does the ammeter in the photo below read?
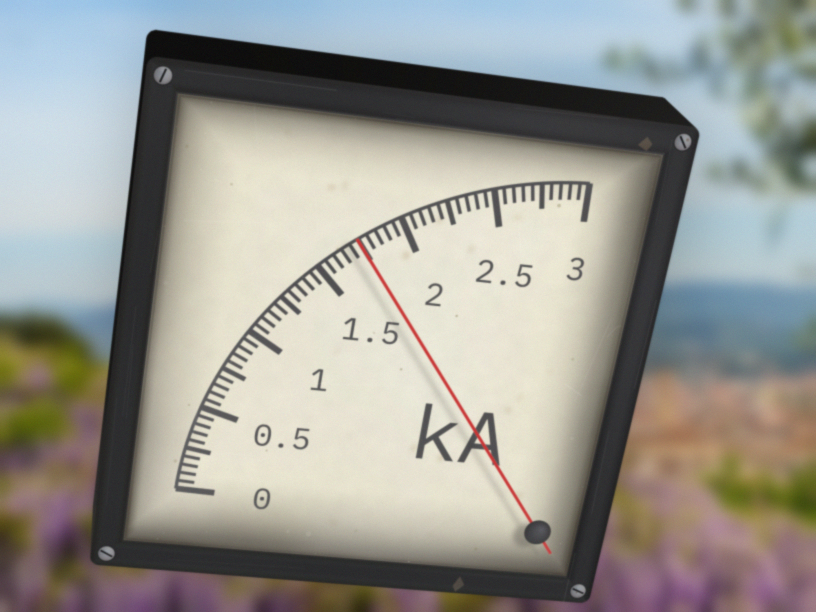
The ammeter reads {"value": 1.75, "unit": "kA"}
